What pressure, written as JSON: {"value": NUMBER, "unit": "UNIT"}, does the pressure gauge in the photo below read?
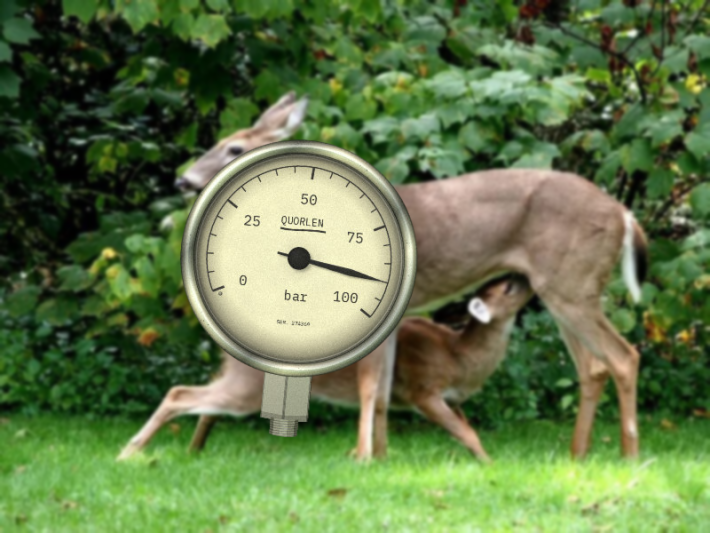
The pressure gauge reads {"value": 90, "unit": "bar"}
